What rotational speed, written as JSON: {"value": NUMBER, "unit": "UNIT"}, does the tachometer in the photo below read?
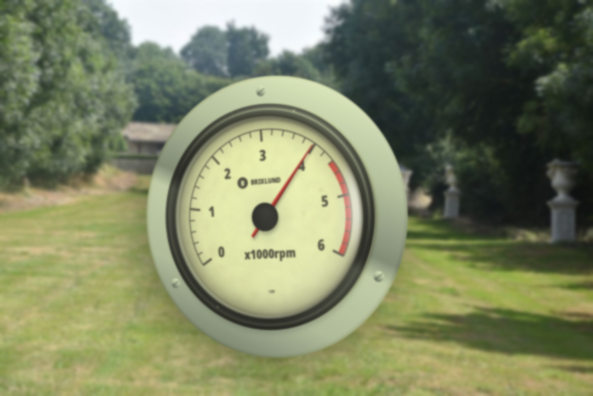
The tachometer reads {"value": 4000, "unit": "rpm"}
